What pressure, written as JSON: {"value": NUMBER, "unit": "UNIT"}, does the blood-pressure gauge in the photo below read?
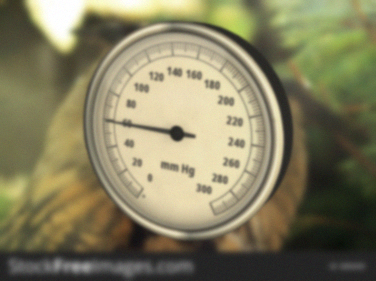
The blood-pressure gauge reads {"value": 60, "unit": "mmHg"}
